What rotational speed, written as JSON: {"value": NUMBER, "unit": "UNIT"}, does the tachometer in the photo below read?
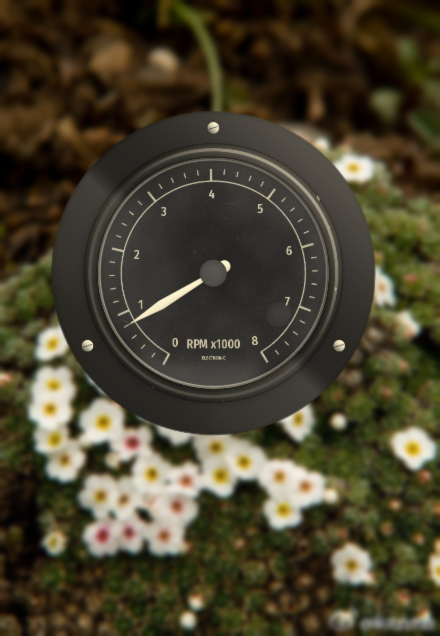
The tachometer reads {"value": 800, "unit": "rpm"}
